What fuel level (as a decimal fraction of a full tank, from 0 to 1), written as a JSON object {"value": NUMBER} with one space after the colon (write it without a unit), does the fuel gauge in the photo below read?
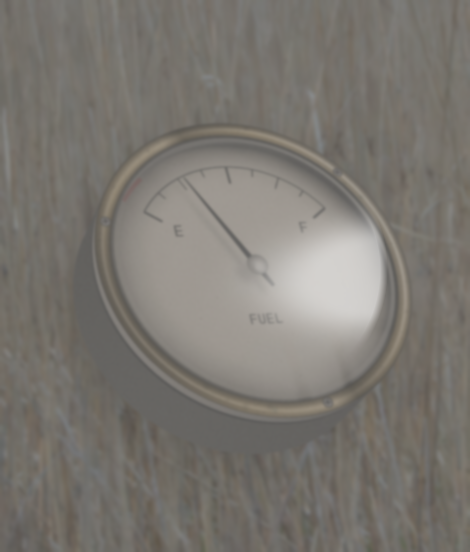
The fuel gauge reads {"value": 0.25}
